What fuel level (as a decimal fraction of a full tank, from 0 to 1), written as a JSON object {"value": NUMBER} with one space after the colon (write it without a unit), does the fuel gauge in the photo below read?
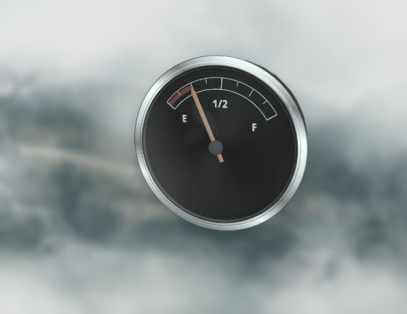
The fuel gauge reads {"value": 0.25}
